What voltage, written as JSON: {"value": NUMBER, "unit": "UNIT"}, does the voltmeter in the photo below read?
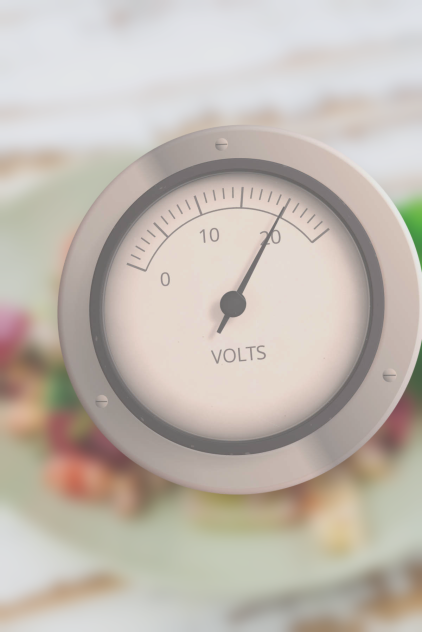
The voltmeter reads {"value": 20, "unit": "V"}
